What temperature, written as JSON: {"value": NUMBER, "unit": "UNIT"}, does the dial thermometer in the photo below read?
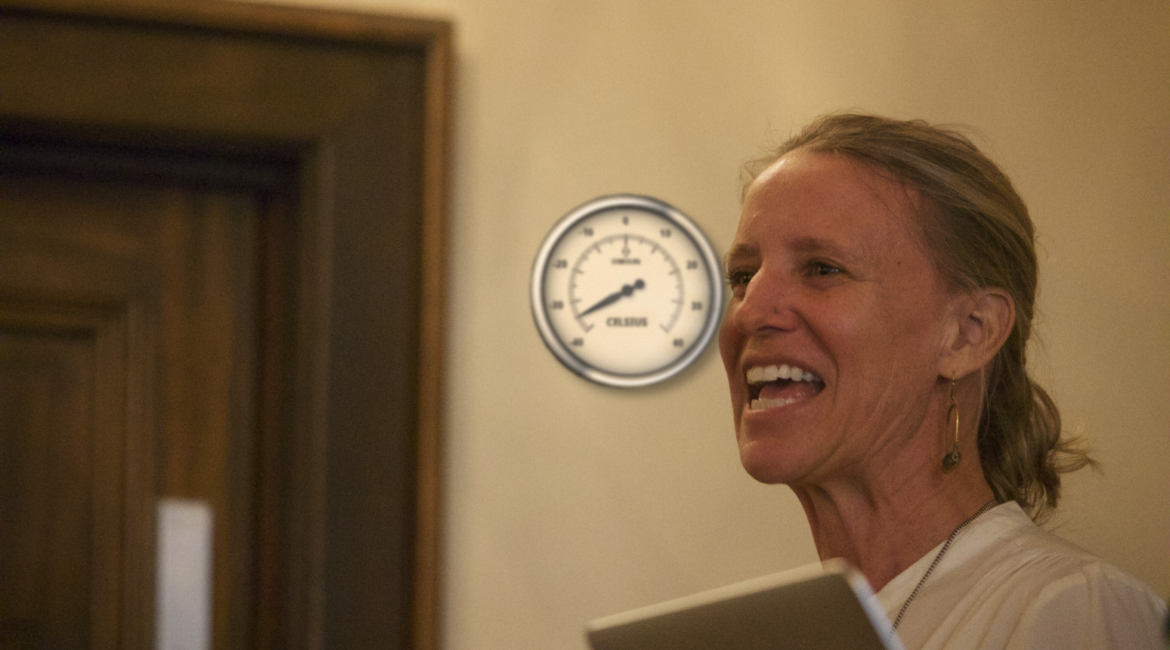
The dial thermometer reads {"value": -35, "unit": "°C"}
